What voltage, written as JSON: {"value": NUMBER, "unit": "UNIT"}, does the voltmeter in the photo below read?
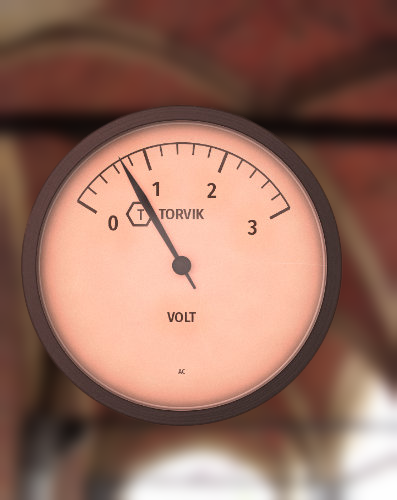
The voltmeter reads {"value": 0.7, "unit": "V"}
